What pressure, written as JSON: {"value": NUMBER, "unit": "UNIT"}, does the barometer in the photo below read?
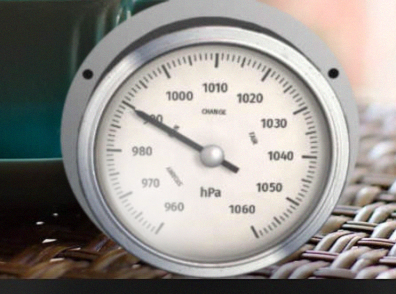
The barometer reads {"value": 990, "unit": "hPa"}
